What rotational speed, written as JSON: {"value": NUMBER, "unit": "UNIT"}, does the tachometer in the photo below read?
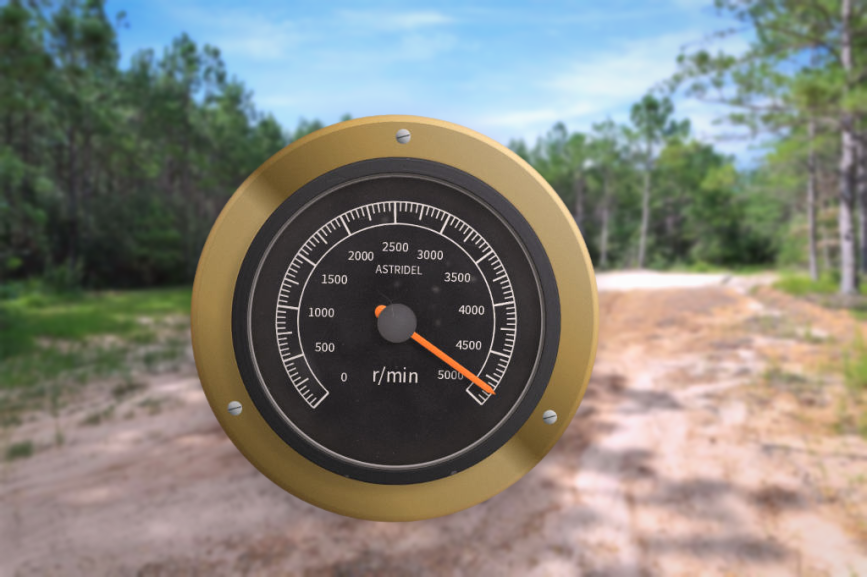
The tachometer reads {"value": 4850, "unit": "rpm"}
